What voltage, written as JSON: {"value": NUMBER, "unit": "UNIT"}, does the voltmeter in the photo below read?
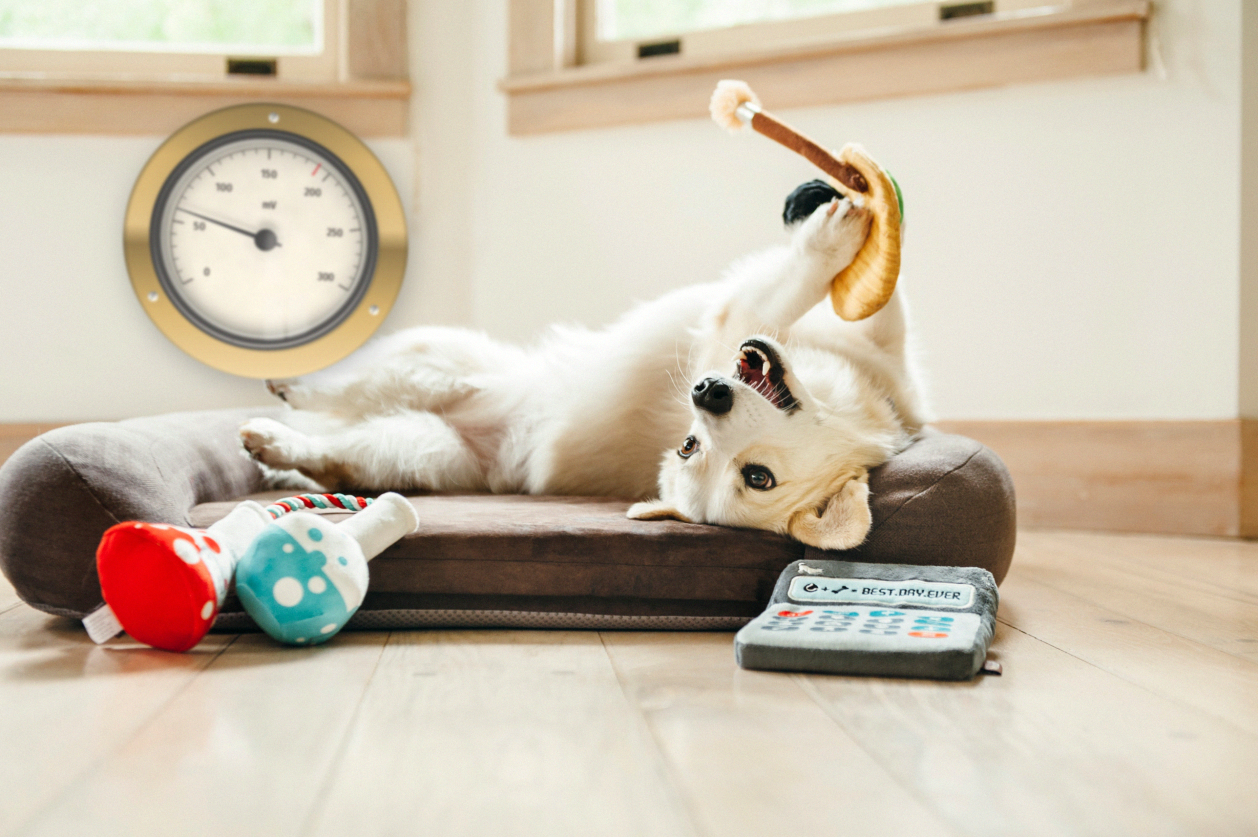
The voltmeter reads {"value": 60, "unit": "mV"}
